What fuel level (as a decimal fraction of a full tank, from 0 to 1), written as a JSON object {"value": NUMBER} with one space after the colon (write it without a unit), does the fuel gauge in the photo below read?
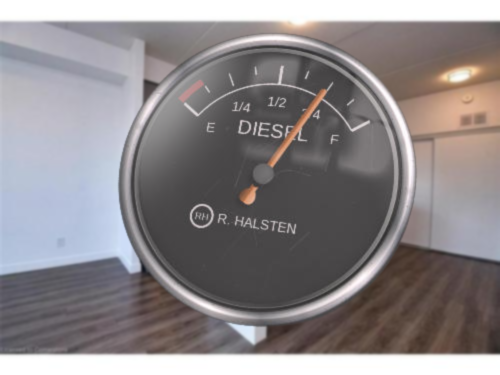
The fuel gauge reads {"value": 0.75}
